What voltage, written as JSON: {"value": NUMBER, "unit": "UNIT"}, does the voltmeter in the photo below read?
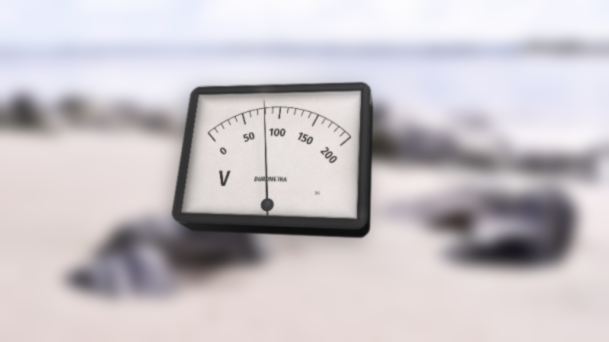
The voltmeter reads {"value": 80, "unit": "V"}
